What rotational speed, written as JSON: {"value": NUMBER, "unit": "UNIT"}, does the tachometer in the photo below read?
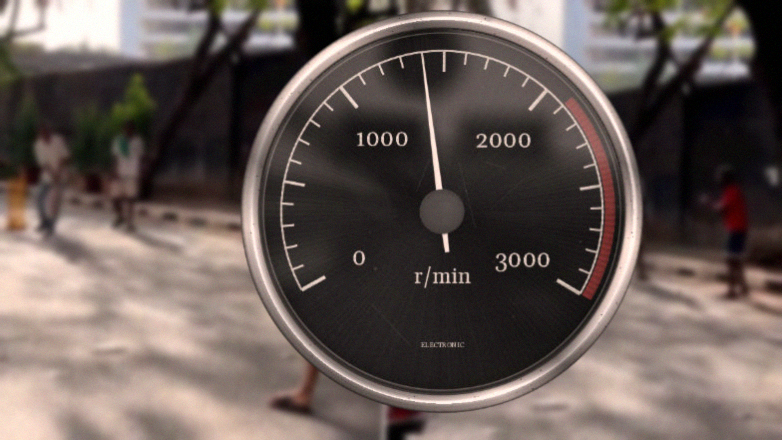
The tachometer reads {"value": 1400, "unit": "rpm"}
